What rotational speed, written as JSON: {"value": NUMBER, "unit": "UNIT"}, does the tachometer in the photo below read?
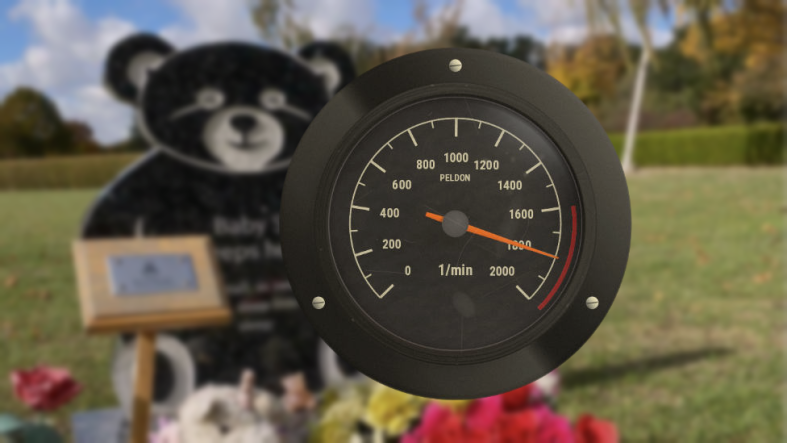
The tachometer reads {"value": 1800, "unit": "rpm"}
